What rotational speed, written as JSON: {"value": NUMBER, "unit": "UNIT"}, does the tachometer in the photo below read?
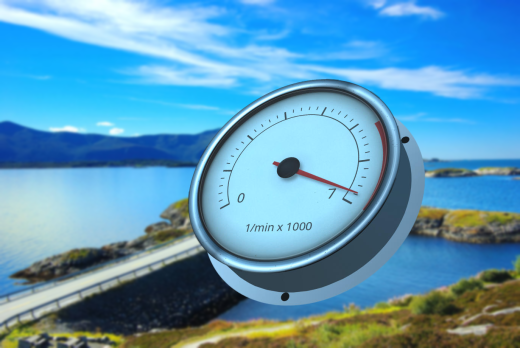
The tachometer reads {"value": 6800, "unit": "rpm"}
